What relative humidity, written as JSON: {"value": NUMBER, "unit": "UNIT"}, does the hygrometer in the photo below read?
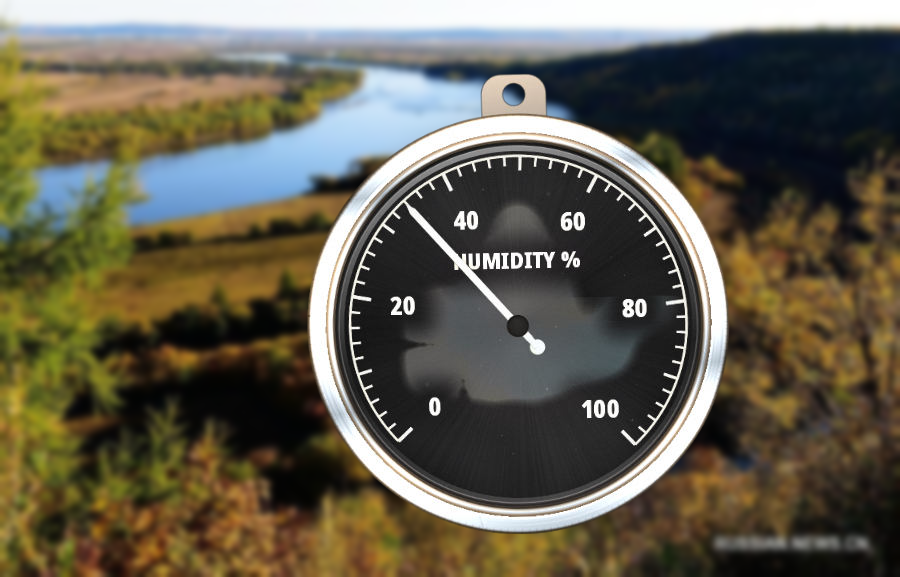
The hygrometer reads {"value": 34, "unit": "%"}
